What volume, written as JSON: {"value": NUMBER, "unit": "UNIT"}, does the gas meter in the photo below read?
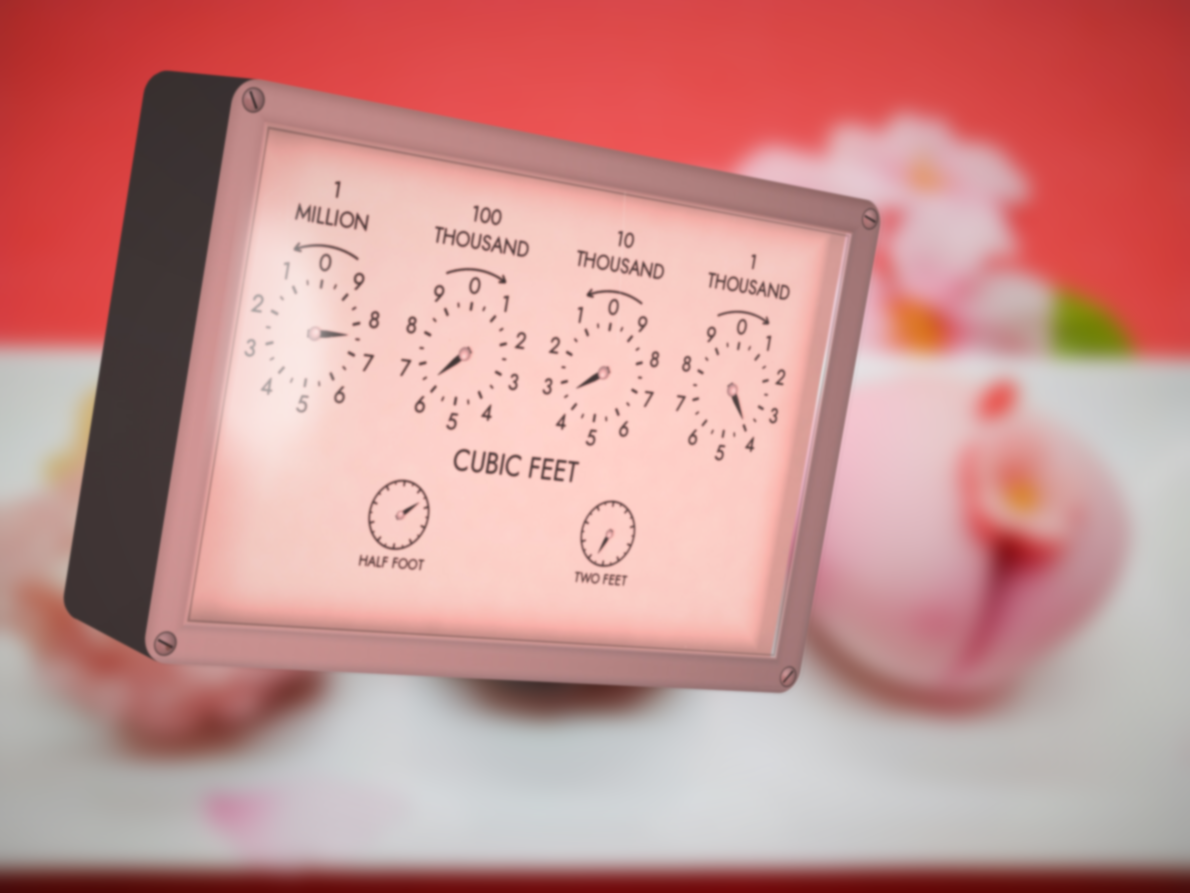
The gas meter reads {"value": 763400, "unit": "ft³"}
